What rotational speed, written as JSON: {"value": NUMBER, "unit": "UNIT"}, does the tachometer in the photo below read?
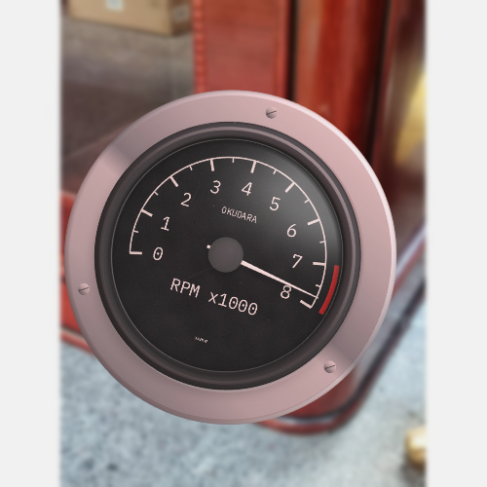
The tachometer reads {"value": 7750, "unit": "rpm"}
